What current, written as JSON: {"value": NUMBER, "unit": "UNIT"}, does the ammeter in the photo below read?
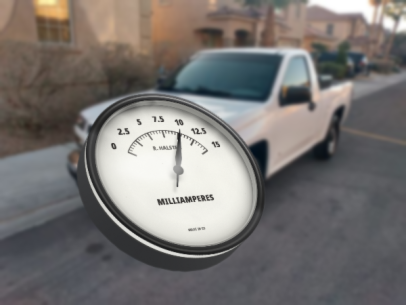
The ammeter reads {"value": 10, "unit": "mA"}
